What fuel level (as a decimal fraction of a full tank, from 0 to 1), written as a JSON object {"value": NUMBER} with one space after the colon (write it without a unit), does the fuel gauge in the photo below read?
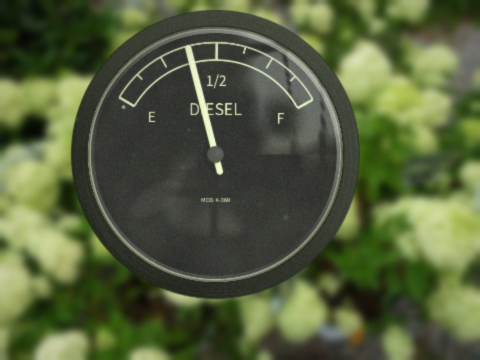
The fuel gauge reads {"value": 0.375}
